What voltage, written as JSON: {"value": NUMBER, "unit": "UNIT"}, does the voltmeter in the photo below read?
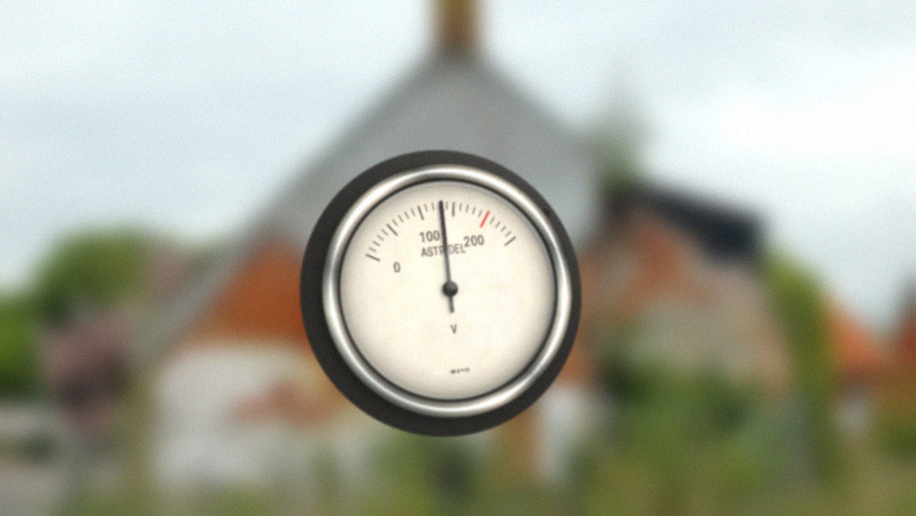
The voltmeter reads {"value": 130, "unit": "V"}
